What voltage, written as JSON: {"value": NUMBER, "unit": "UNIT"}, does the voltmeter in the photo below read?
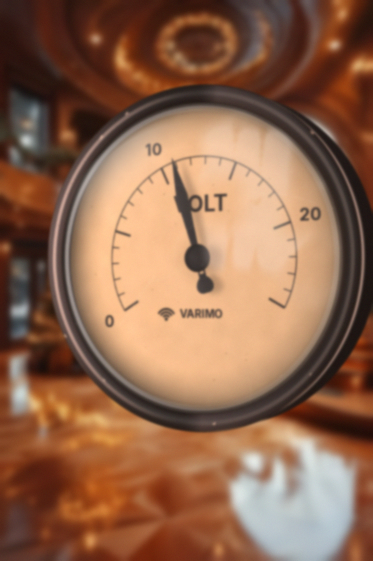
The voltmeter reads {"value": 11, "unit": "V"}
